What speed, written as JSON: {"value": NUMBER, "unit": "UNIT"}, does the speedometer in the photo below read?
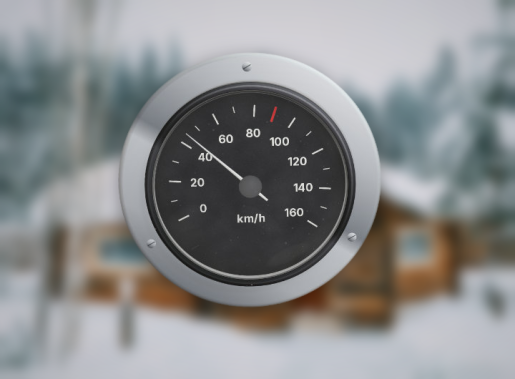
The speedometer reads {"value": 45, "unit": "km/h"}
